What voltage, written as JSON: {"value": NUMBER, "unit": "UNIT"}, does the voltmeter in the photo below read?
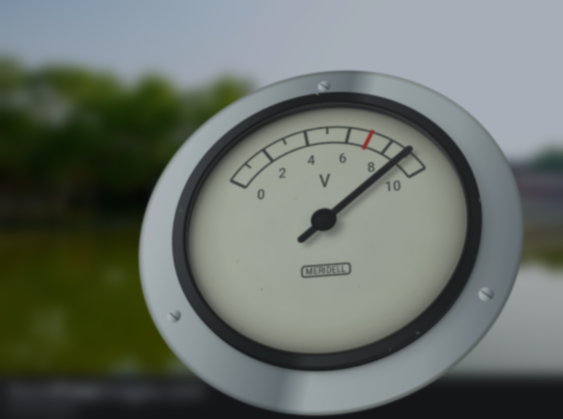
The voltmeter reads {"value": 9, "unit": "V"}
